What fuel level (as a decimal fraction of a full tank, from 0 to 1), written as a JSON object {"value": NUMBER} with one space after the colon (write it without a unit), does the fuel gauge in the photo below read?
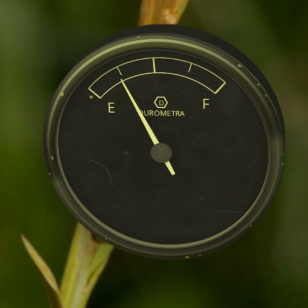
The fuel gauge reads {"value": 0.25}
